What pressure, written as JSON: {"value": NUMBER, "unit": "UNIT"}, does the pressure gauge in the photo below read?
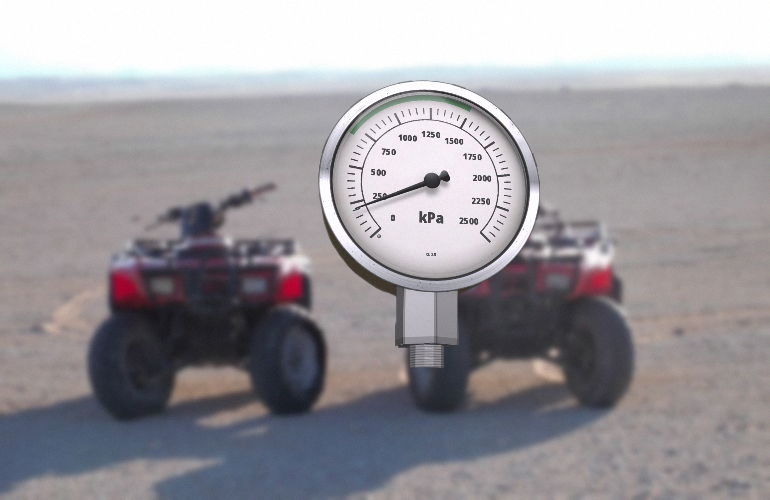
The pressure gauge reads {"value": 200, "unit": "kPa"}
